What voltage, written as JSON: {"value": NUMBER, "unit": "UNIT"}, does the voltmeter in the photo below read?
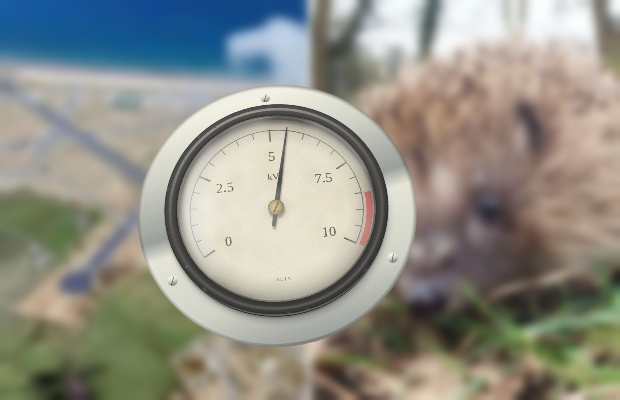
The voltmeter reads {"value": 5.5, "unit": "kV"}
